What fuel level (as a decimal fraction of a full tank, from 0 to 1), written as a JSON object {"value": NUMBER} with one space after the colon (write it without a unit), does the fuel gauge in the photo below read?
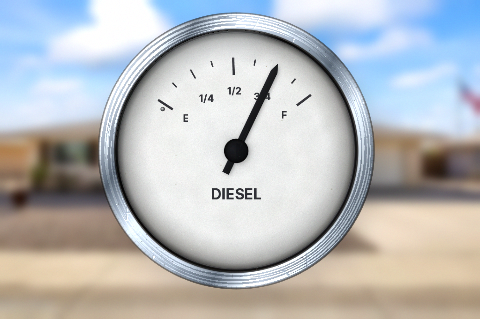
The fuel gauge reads {"value": 0.75}
